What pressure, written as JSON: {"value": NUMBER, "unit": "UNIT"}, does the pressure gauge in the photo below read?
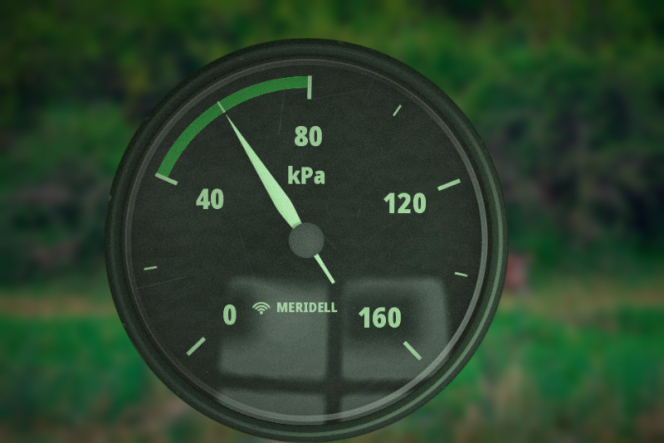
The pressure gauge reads {"value": 60, "unit": "kPa"}
